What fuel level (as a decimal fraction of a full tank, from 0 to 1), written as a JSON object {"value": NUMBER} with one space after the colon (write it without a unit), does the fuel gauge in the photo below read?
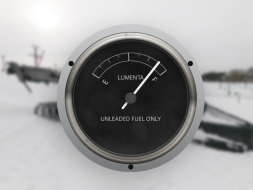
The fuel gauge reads {"value": 0.875}
